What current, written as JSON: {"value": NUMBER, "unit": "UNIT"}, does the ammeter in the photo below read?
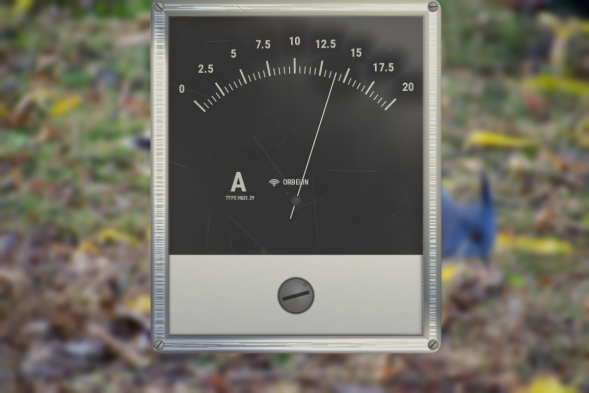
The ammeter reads {"value": 14, "unit": "A"}
